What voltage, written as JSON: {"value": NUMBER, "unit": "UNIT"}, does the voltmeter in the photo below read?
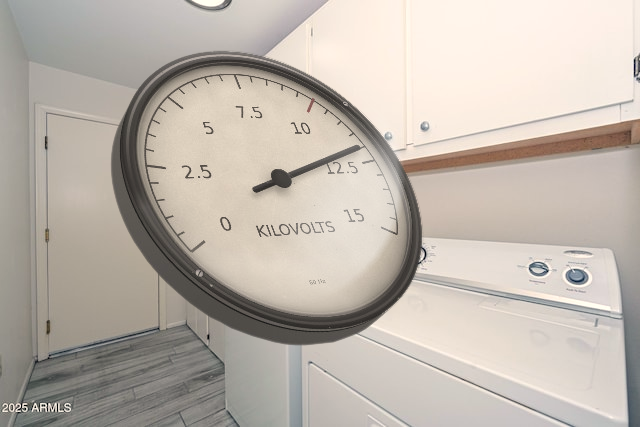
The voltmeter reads {"value": 12, "unit": "kV"}
